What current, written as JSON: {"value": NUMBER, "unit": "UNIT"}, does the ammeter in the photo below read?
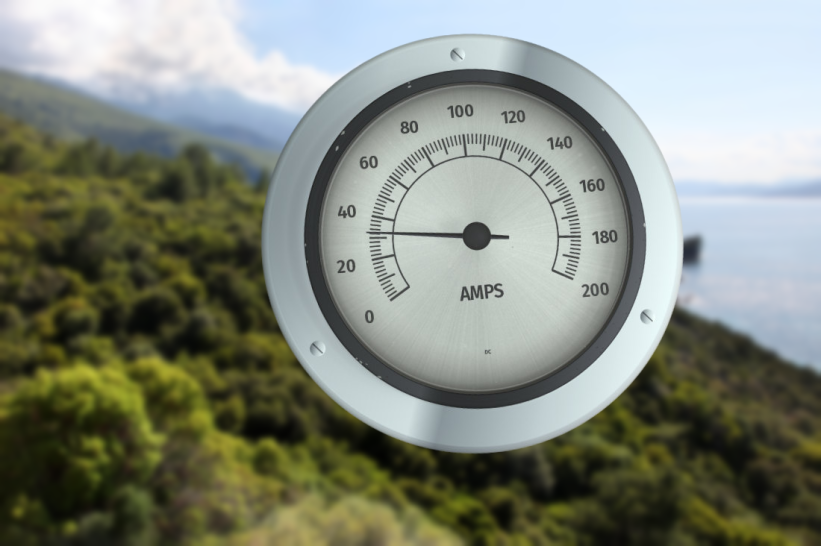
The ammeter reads {"value": 32, "unit": "A"}
